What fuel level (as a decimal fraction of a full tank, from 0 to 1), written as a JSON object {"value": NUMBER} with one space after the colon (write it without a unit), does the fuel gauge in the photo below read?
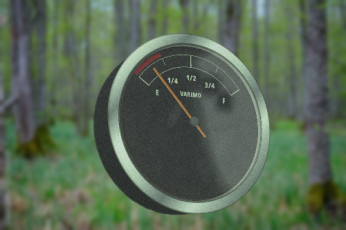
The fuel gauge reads {"value": 0.125}
